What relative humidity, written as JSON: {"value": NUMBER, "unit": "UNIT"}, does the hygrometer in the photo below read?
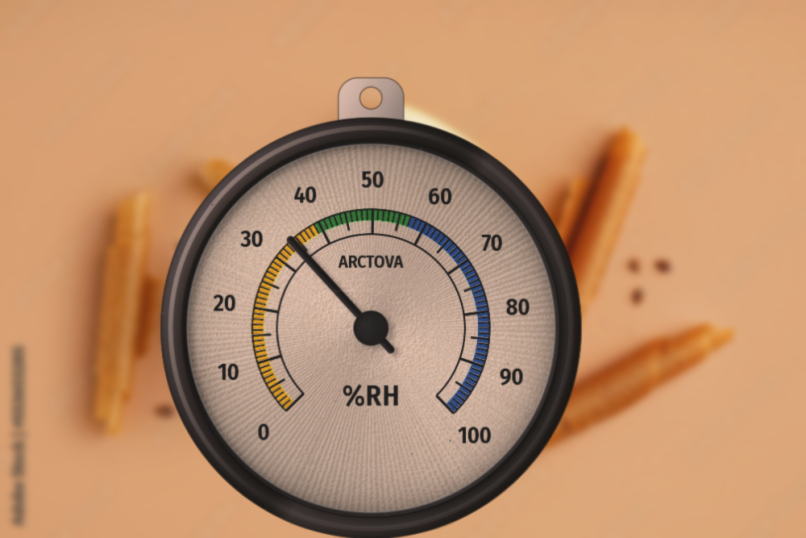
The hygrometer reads {"value": 34, "unit": "%"}
